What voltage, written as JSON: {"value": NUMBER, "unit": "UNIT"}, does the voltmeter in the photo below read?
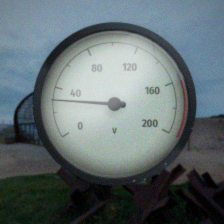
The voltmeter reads {"value": 30, "unit": "V"}
